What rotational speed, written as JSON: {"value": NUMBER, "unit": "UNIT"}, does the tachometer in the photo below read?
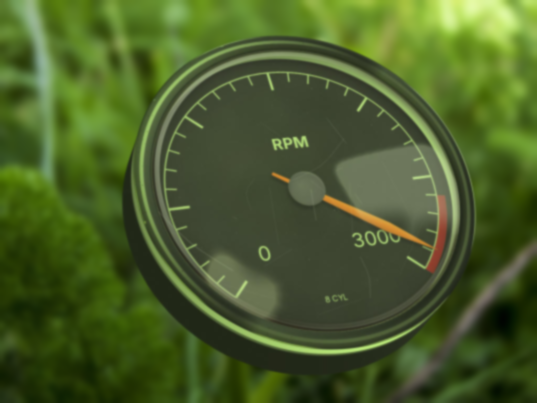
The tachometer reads {"value": 2900, "unit": "rpm"}
